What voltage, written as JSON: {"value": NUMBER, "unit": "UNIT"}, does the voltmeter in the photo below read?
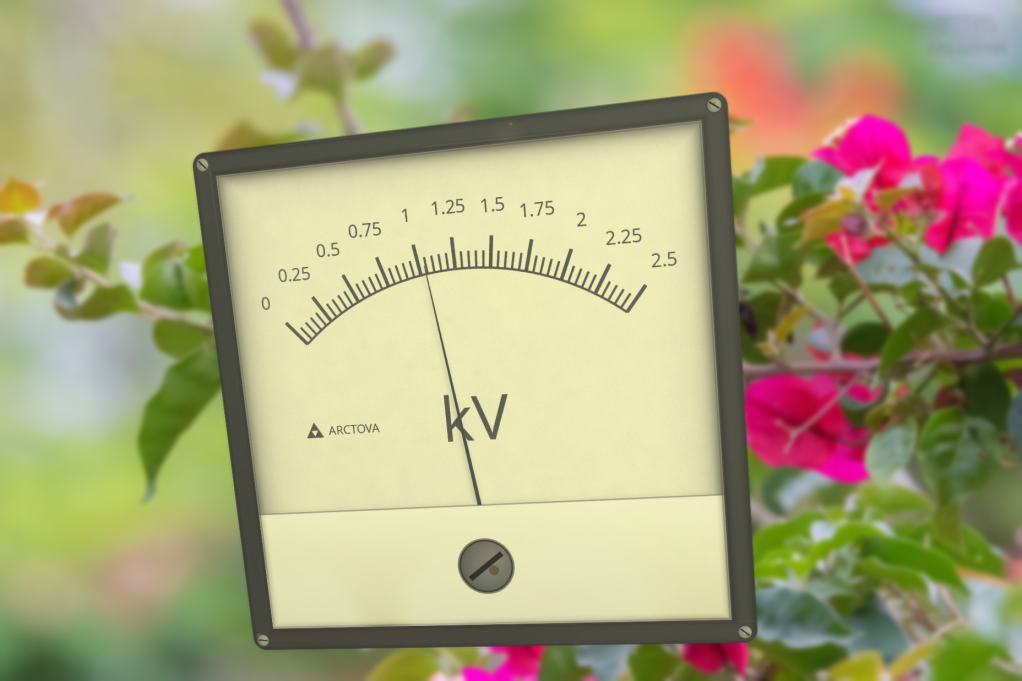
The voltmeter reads {"value": 1.05, "unit": "kV"}
